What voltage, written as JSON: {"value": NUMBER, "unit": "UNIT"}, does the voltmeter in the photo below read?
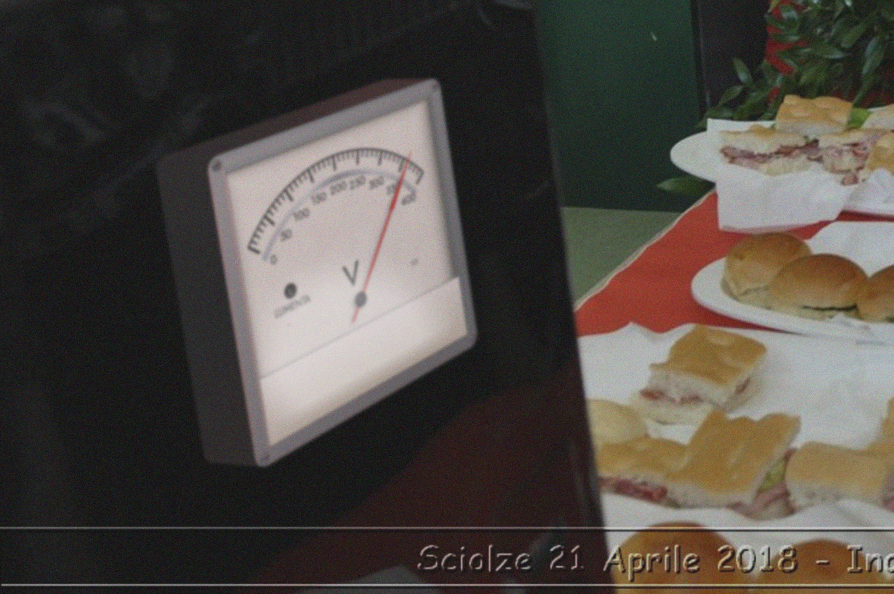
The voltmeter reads {"value": 350, "unit": "V"}
